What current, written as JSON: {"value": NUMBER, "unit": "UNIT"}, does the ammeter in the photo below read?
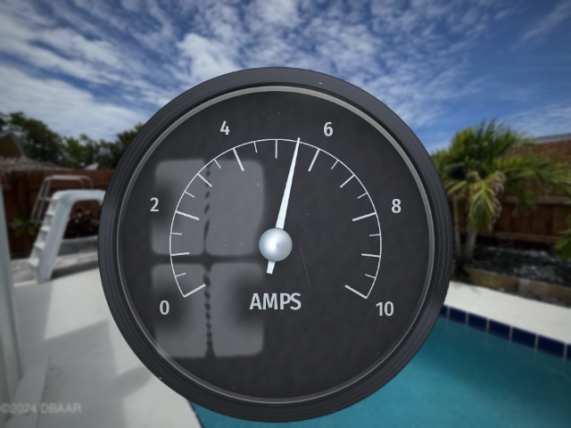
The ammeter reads {"value": 5.5, "unit": "A"}
